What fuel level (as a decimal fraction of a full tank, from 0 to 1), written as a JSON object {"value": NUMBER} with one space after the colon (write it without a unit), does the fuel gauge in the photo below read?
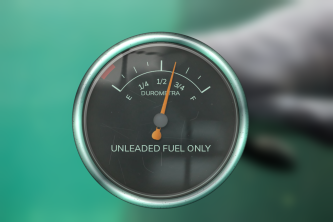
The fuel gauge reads {"value": 0.625}
